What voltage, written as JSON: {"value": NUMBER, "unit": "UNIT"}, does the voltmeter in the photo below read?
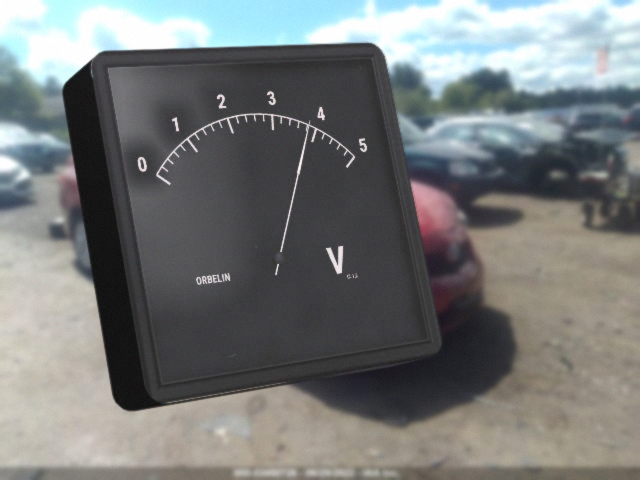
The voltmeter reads {"value": 3.8, "unit": "V"}
